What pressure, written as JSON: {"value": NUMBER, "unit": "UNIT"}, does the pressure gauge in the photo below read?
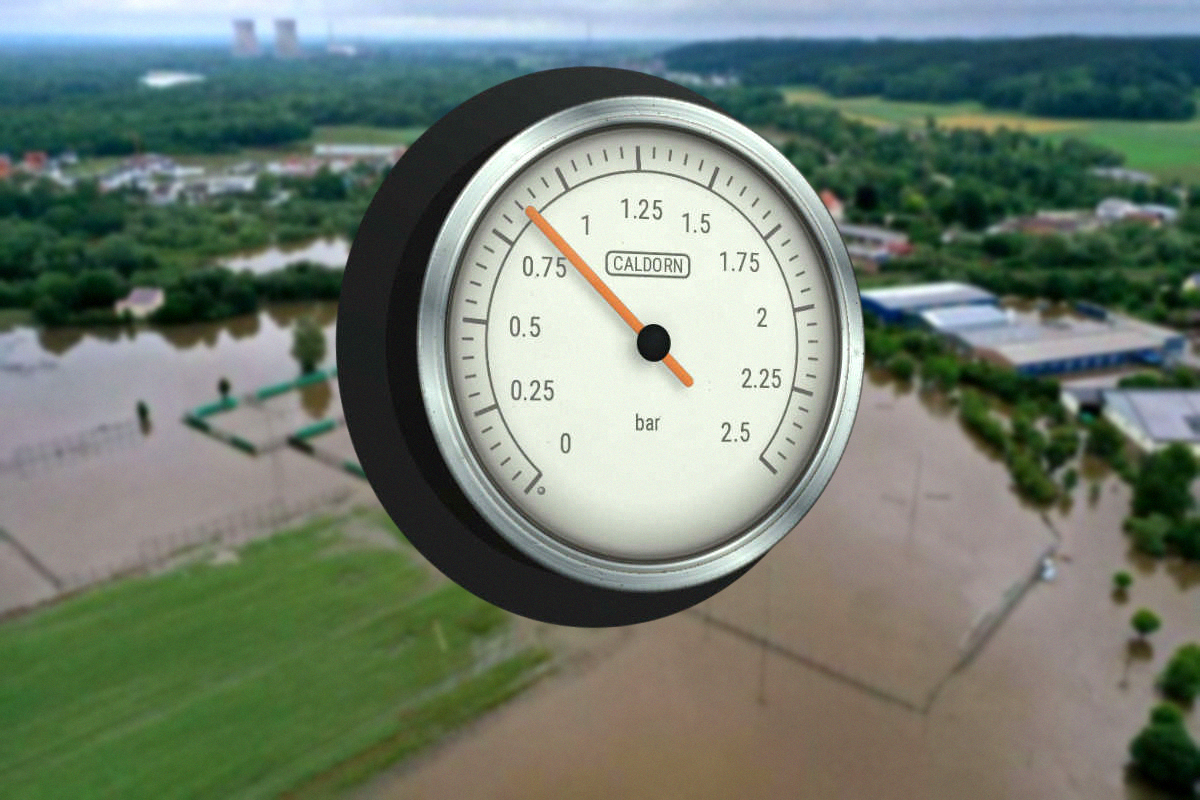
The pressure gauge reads {"value": 0.85, "unit": "bar"}
